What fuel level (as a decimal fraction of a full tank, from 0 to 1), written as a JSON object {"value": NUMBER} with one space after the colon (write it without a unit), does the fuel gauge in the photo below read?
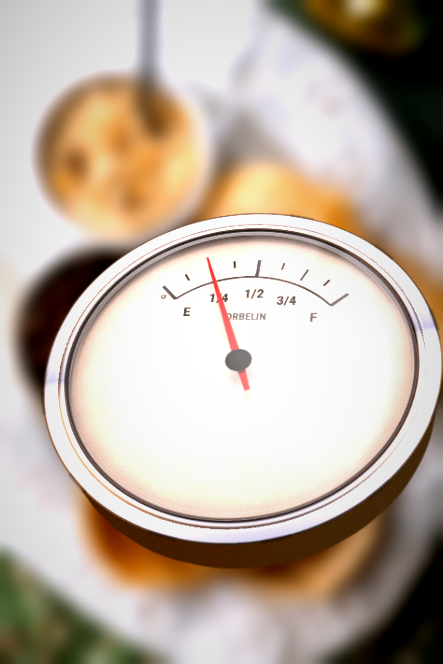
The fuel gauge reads {"value": 0.25}
